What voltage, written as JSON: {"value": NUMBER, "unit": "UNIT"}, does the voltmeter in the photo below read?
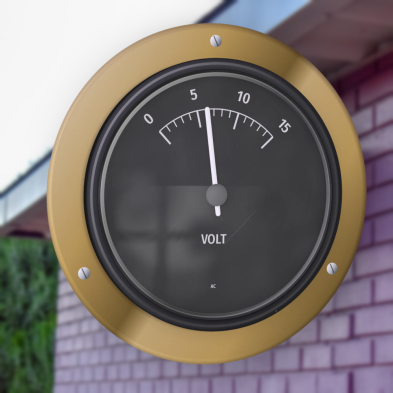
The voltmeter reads {"value": 6, "unit": "V"}
